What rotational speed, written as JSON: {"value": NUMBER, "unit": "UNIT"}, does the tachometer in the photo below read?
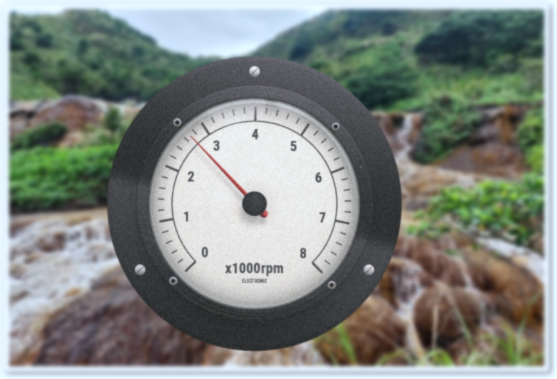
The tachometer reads {"value": 2700, "unit": "rpm"}
